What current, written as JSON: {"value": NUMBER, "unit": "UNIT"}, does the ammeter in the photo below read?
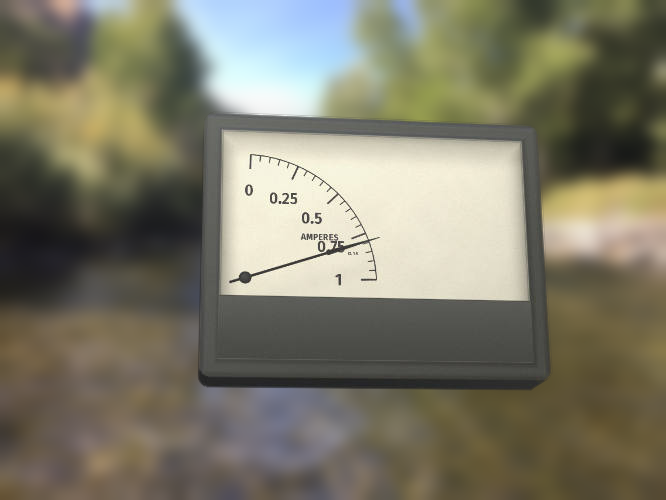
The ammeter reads {"value": 0.8, "unit": "A"}
